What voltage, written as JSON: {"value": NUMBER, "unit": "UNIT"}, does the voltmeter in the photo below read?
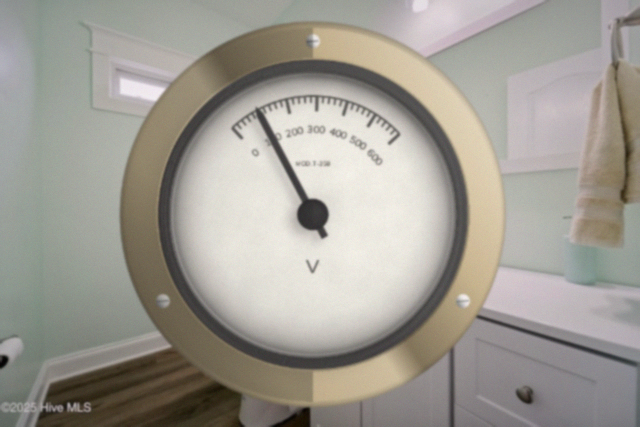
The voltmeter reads {"value": 100, "unit": "V"}
